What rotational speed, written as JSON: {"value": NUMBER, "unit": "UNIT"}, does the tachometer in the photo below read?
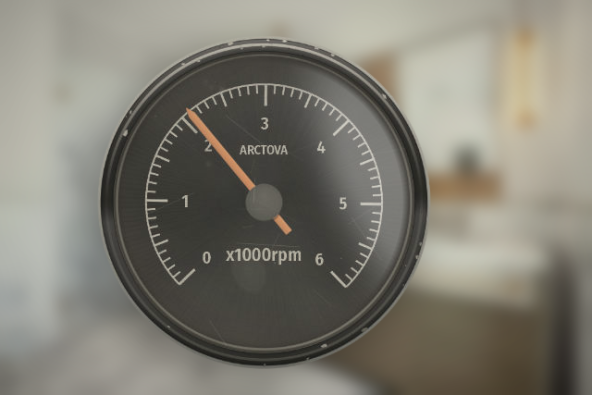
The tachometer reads {"value": 2100, "unit": "rpm"}
